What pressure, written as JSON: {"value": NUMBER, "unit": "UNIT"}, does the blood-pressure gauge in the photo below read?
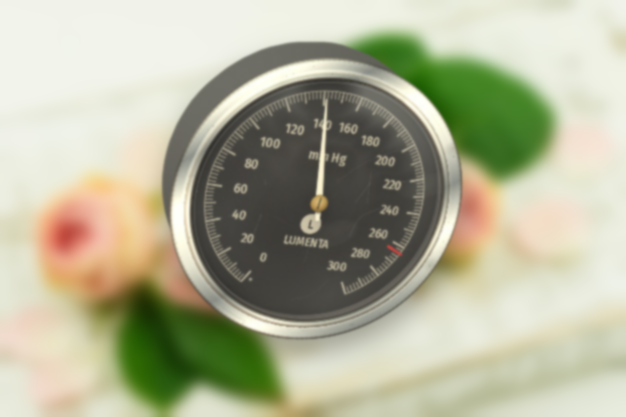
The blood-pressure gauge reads {"value": 140, "unit": "mmHg"}
